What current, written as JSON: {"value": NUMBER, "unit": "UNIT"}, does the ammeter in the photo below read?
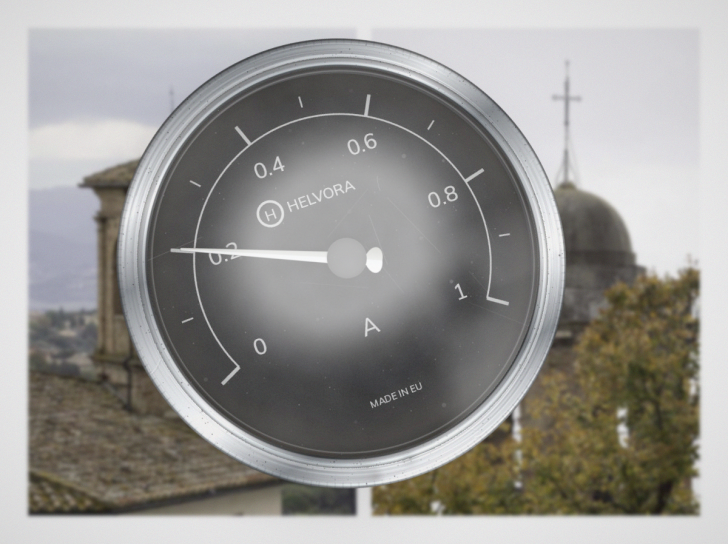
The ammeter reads {"value": 0.2, "unit": "A"}
